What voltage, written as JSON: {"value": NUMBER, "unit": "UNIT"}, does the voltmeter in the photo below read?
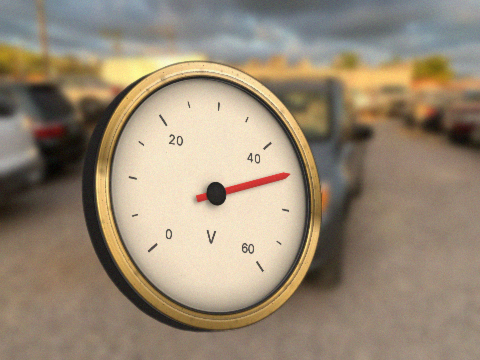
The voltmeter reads {"value": 45, "unit": "V"}
